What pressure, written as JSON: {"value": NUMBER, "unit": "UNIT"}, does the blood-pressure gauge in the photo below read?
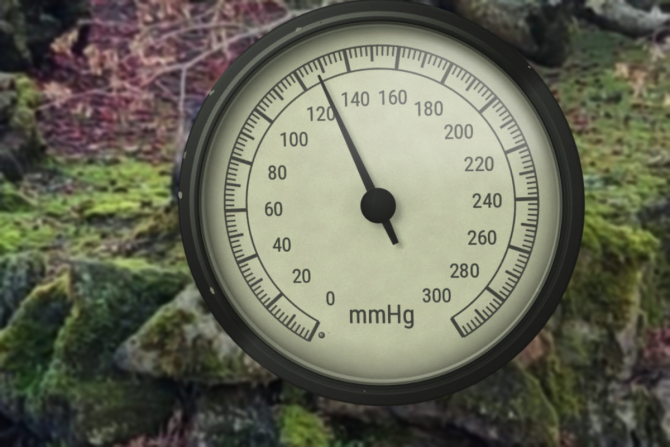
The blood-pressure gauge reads {"value": 128, "unit": "mmHg"}
